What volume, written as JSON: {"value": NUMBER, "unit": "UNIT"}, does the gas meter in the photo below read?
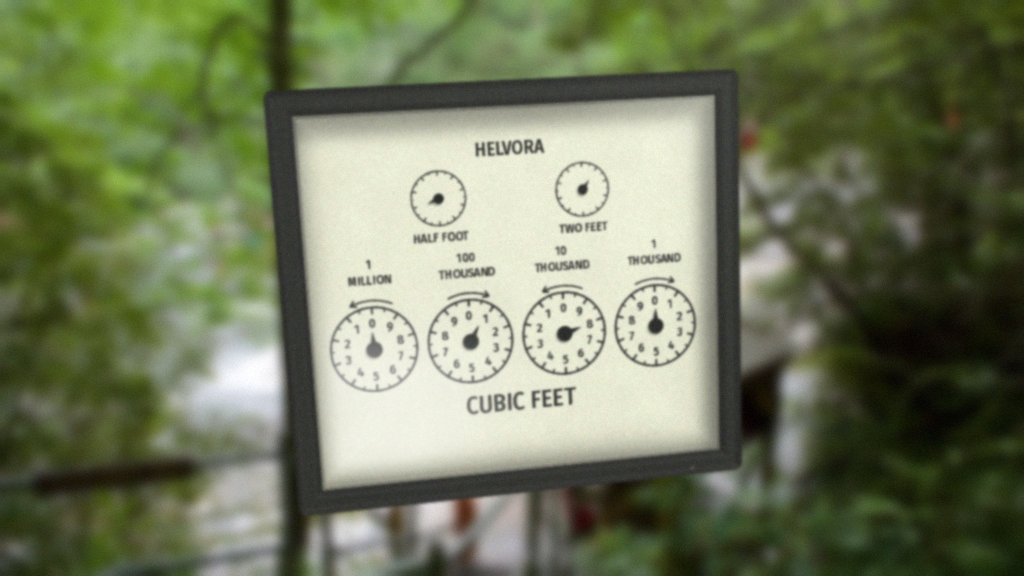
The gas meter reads {"value": 8000, "unit": "ft³"}
